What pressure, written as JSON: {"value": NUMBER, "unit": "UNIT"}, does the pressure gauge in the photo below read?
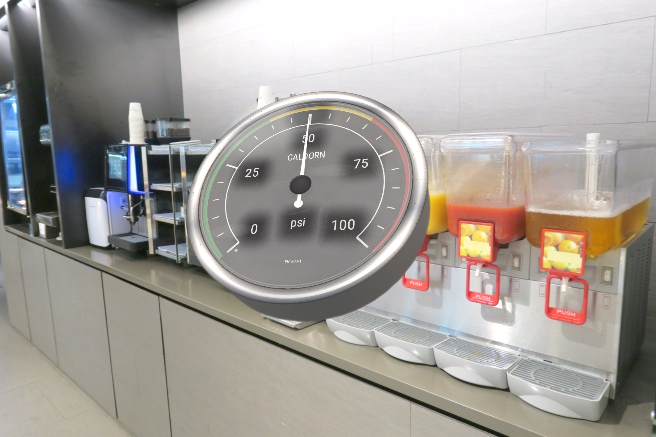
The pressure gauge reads {"value": 50, "unit": "psi"}
